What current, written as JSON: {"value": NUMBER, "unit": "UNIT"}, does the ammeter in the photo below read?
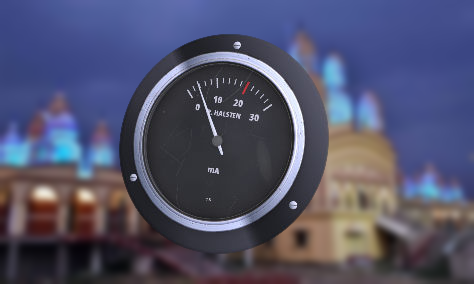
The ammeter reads {"value": 4, "unit": "mA"}
